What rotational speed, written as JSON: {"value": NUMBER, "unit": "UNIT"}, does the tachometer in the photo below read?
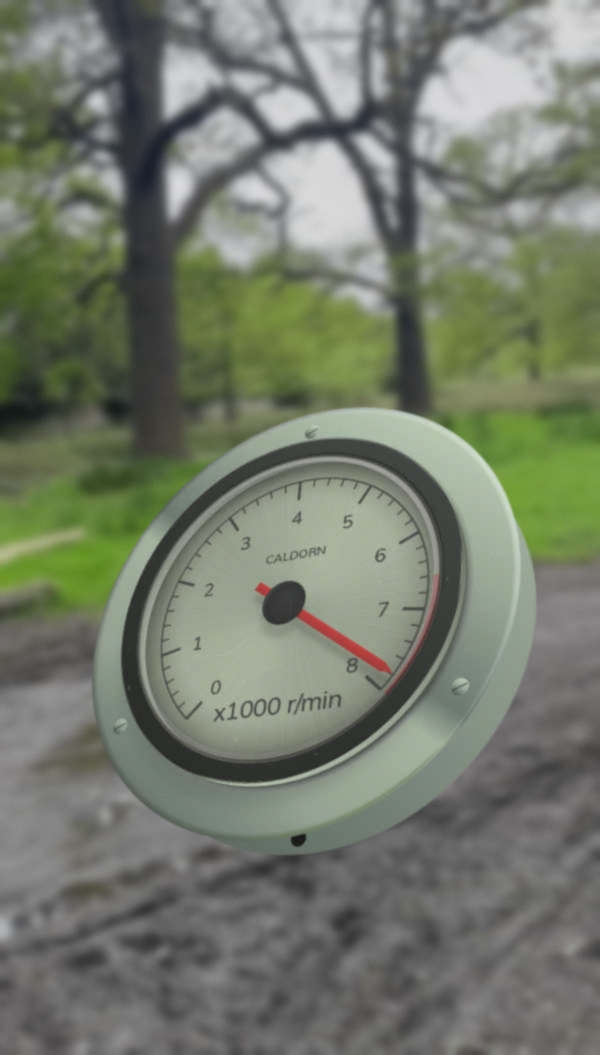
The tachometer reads {"value": 7800, "unit": "rpm"}
